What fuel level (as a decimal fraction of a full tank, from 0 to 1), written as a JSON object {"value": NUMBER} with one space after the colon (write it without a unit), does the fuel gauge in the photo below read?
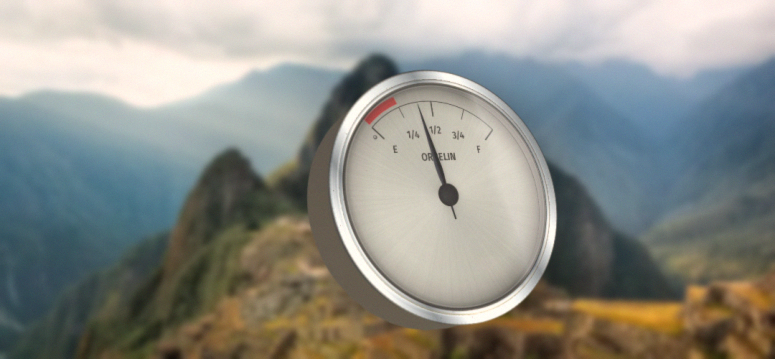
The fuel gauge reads {"value": 0.375}
